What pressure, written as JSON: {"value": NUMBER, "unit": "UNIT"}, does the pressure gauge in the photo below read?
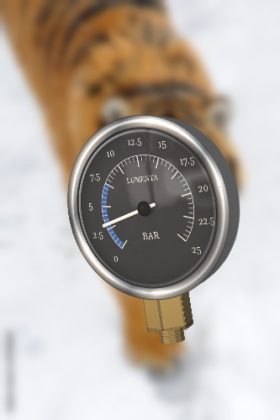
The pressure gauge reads {"value": 3, "unit": "bar"}
